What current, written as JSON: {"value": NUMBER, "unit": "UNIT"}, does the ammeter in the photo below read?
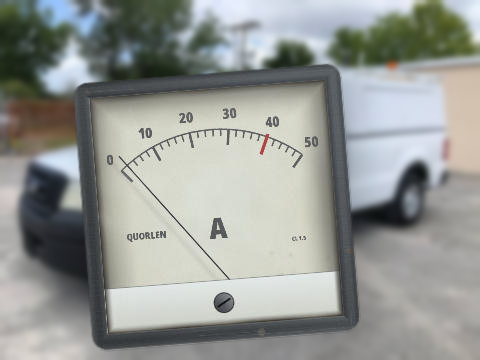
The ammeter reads {"value": 2, "unit": "A"}
